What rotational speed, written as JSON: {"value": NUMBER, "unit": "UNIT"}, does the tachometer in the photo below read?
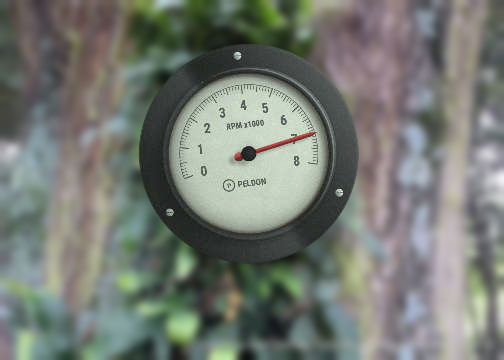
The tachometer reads {"value": 7000, "unit": "rpm"}
